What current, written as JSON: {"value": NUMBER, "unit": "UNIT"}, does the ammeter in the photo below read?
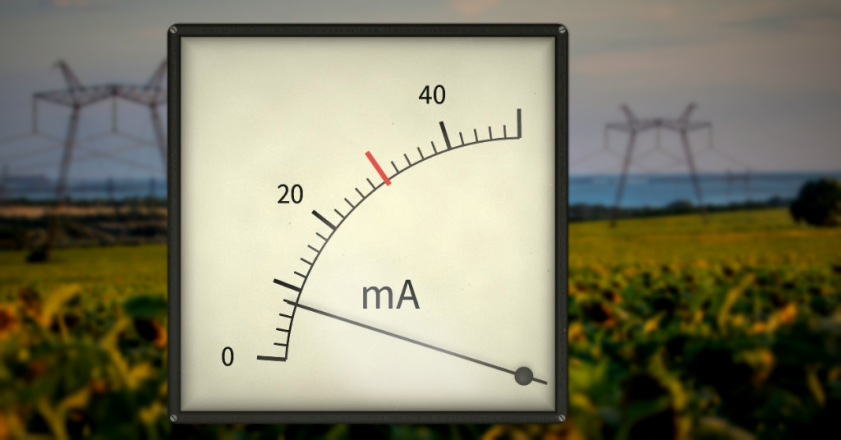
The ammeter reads {"value": 8, "unit": "mA"}
